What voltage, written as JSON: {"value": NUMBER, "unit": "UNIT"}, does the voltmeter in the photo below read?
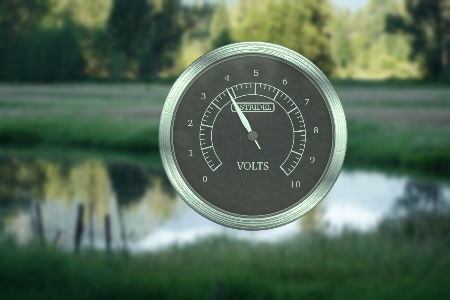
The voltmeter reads {"value": 3.8, "unit": "V"}
